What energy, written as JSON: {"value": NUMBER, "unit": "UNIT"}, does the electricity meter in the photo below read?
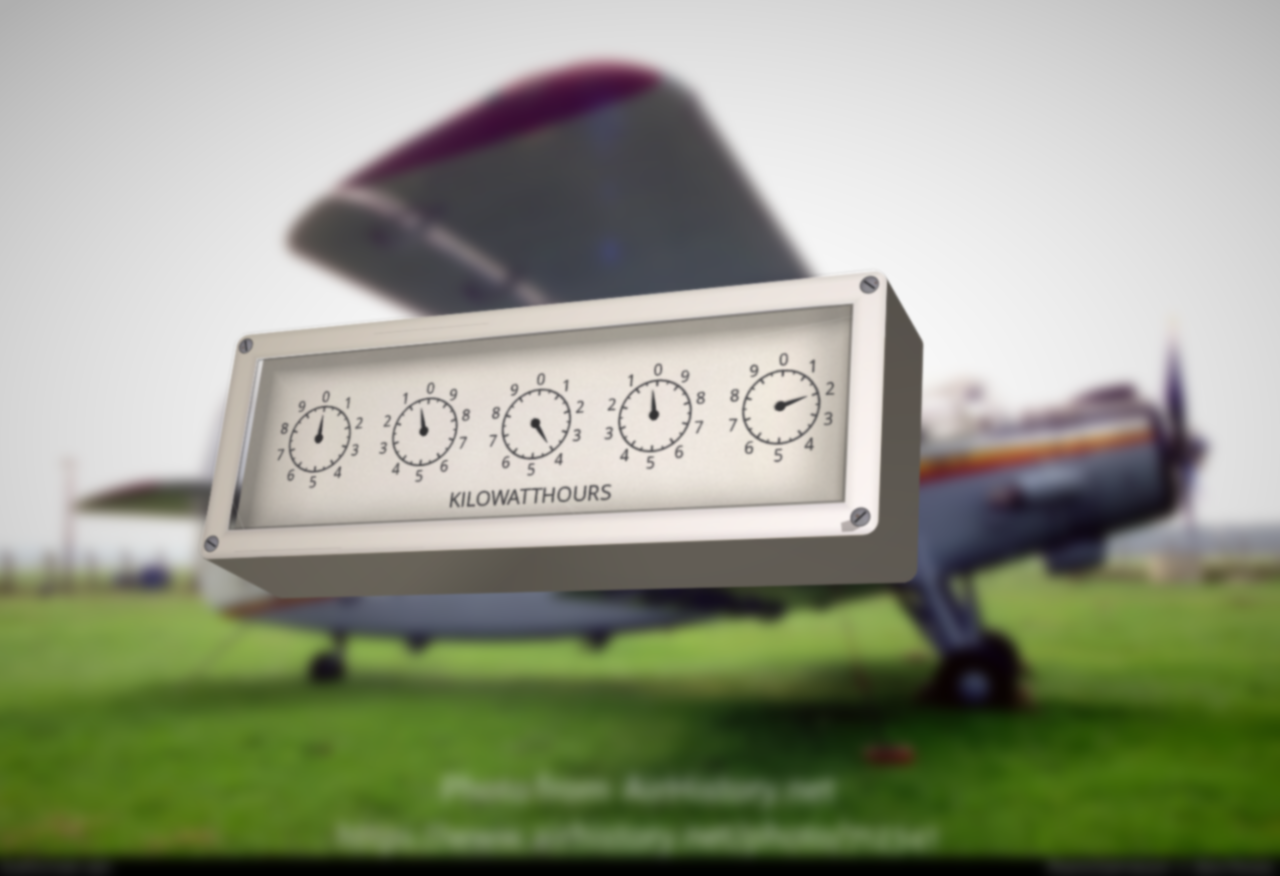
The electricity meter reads {"value": 402, "unit": "kWh"}
